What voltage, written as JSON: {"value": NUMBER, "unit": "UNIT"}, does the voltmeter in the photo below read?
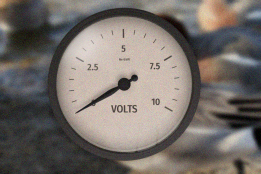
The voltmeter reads {"value": 0, "unit": "V"}
